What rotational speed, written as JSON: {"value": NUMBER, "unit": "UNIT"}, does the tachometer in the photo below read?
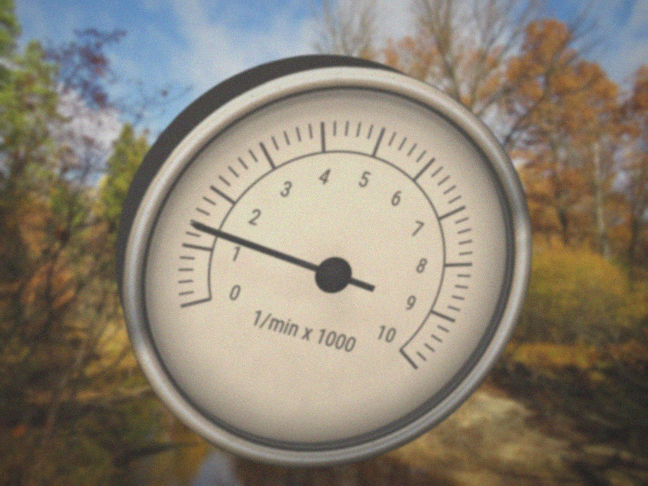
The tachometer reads {"value": 1400, "unit": "rpm"}
